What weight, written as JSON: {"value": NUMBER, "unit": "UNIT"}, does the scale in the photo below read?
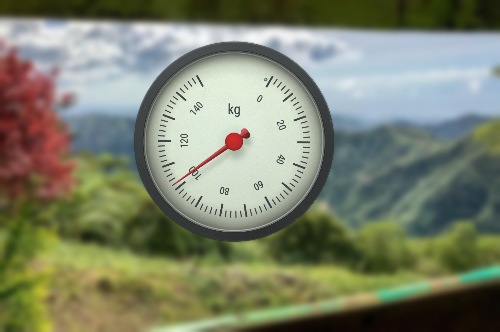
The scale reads {"value": 102, "unit": "kg"}
